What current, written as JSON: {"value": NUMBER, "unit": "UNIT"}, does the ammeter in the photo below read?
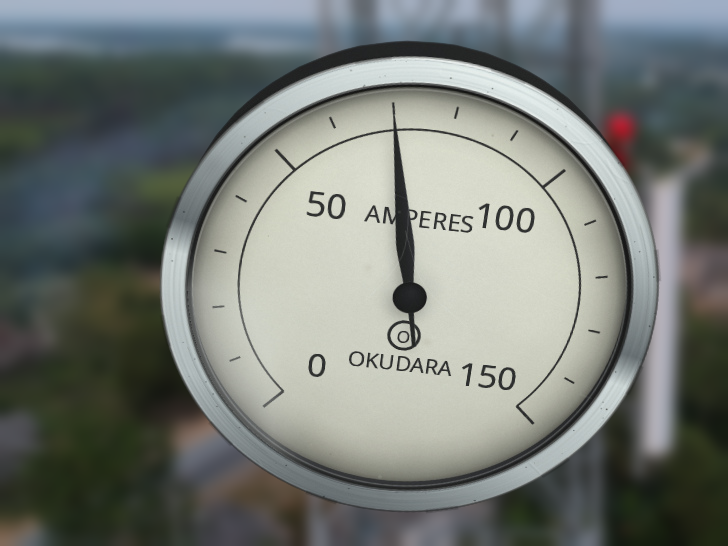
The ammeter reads {"value": 70, "unit": "A"}
